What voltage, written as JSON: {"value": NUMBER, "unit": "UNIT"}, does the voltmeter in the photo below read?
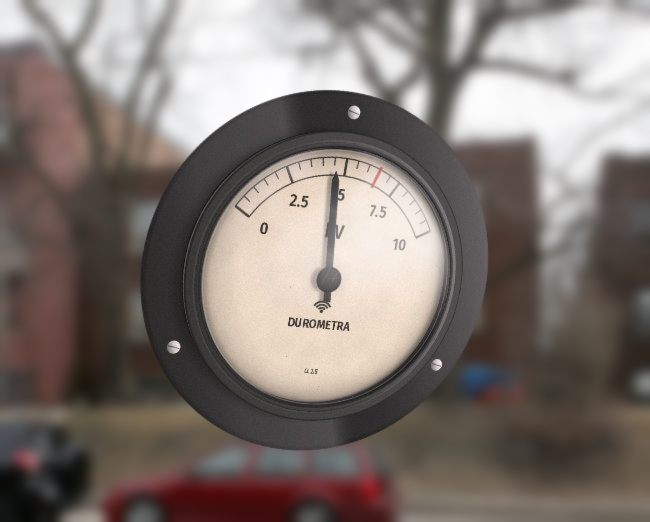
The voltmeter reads {"value": 4.5, "unit": "kV"}
